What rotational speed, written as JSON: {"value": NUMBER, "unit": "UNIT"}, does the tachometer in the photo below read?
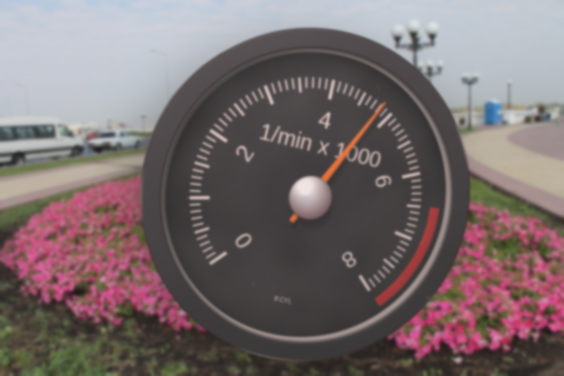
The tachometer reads {"value": 4800, "unit": "rpm"}
